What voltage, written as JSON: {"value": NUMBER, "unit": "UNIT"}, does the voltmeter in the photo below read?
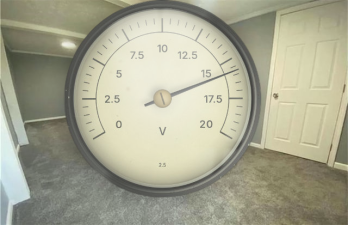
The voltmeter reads {"value": 15.75, "unit": "V"}
